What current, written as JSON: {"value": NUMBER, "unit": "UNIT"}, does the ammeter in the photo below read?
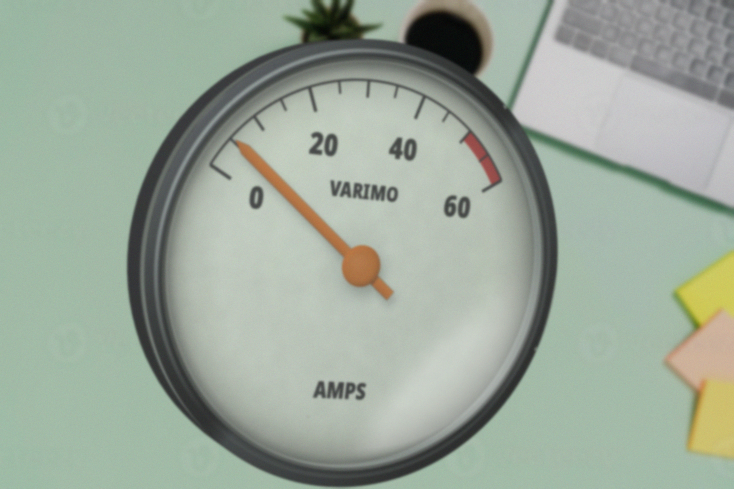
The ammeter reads {"value": 5, "unit": "A"}
